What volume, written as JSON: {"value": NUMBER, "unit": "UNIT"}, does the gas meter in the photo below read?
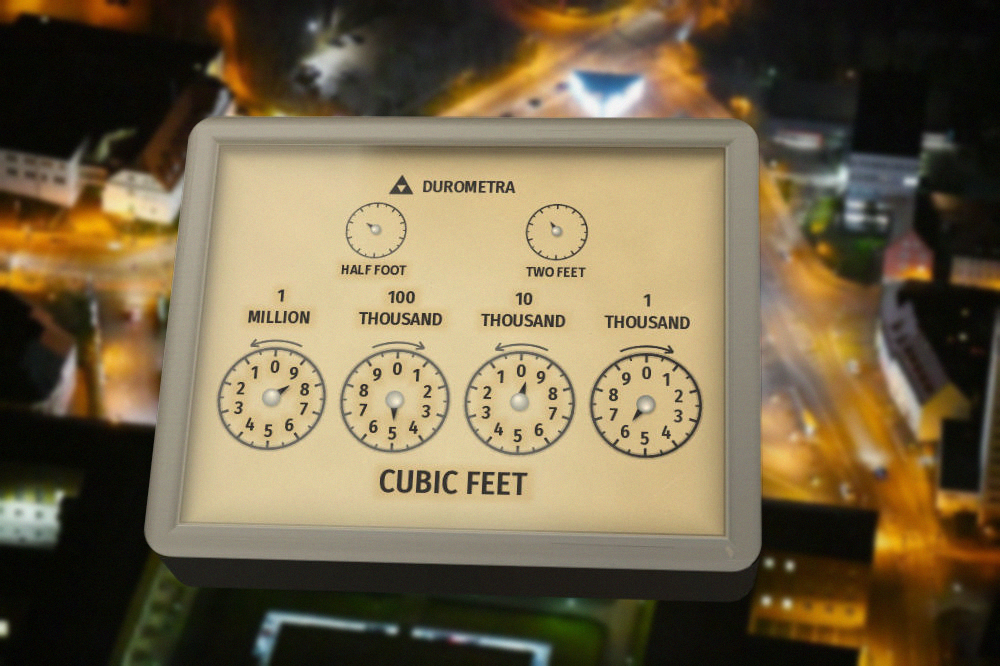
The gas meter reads {"value": 849600, "unit": "ft³"}
